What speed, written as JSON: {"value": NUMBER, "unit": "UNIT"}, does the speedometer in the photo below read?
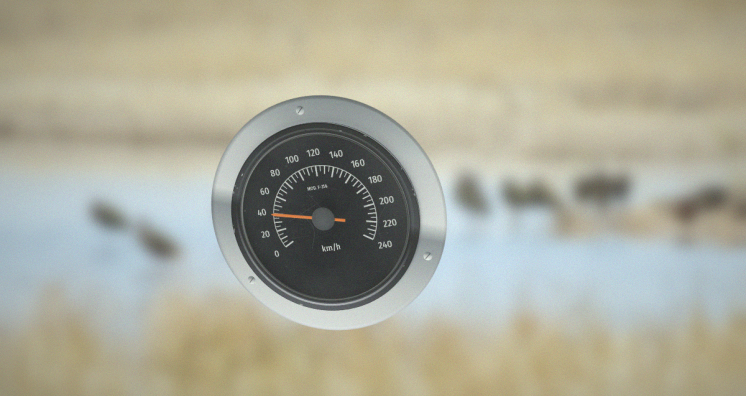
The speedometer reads {"value": 40, "unit": "km/h"}
